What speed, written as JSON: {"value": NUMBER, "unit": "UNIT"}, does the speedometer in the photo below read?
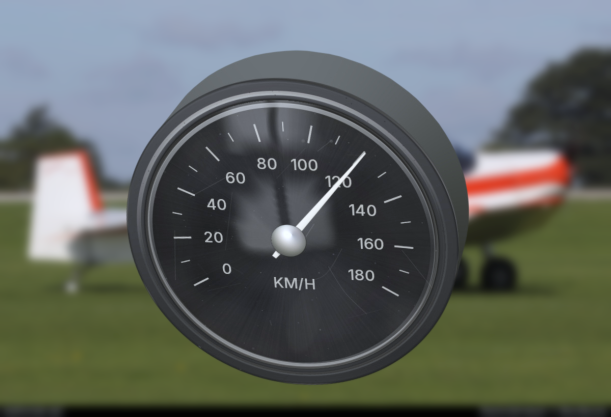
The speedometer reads {"value": 120, "unit": "km/h"}
